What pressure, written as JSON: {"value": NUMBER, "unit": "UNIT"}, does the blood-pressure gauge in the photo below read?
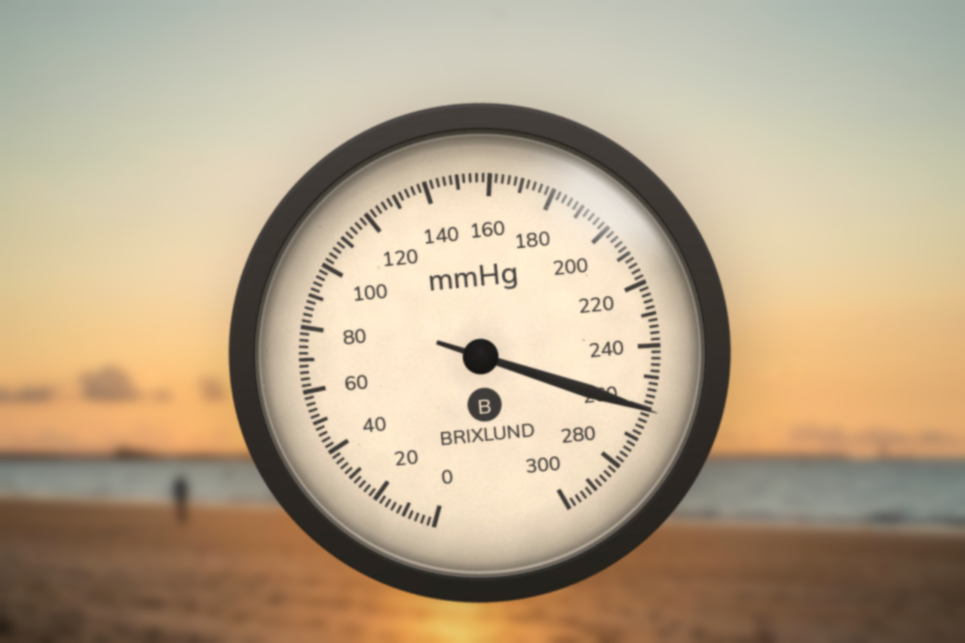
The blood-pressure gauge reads {"value": 260, "unit": "mmHg"}
